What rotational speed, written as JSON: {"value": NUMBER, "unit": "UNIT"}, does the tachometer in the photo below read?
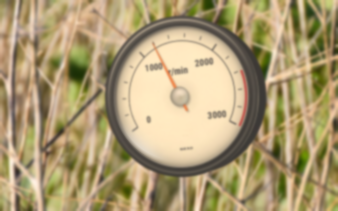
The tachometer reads {"value": 1200, "unit": "rpm"}
